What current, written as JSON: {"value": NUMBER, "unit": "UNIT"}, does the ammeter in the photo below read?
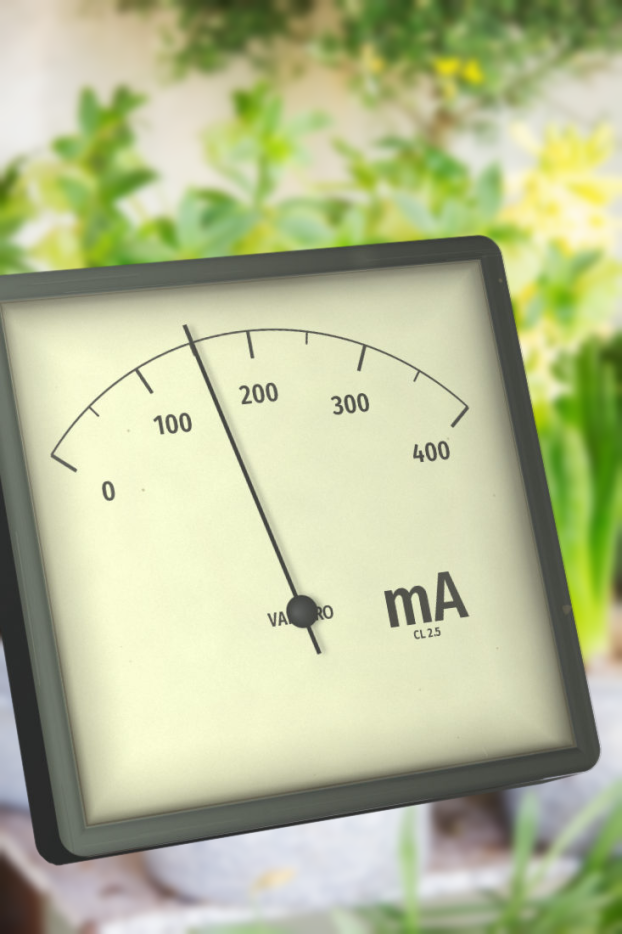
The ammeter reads {"value": 150, "unit": "mA"}
